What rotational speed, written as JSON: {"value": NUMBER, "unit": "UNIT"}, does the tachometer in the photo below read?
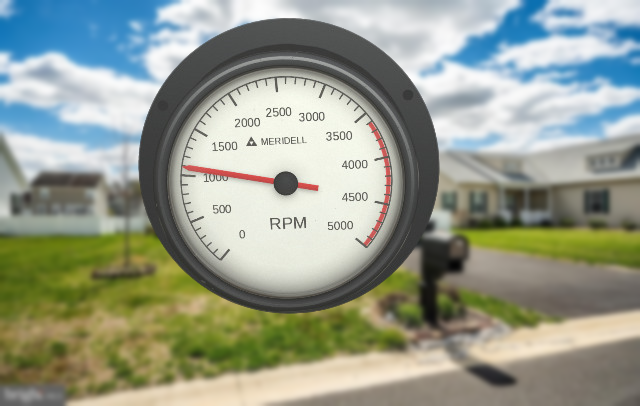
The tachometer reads {"value": 1100, "unit": "rpm"}
